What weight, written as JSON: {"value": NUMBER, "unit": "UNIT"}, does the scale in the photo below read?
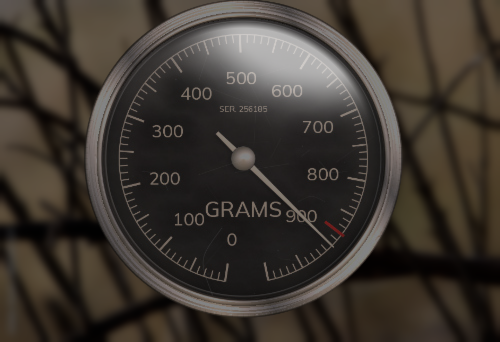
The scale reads {"value": 900, "unit": "g"}
